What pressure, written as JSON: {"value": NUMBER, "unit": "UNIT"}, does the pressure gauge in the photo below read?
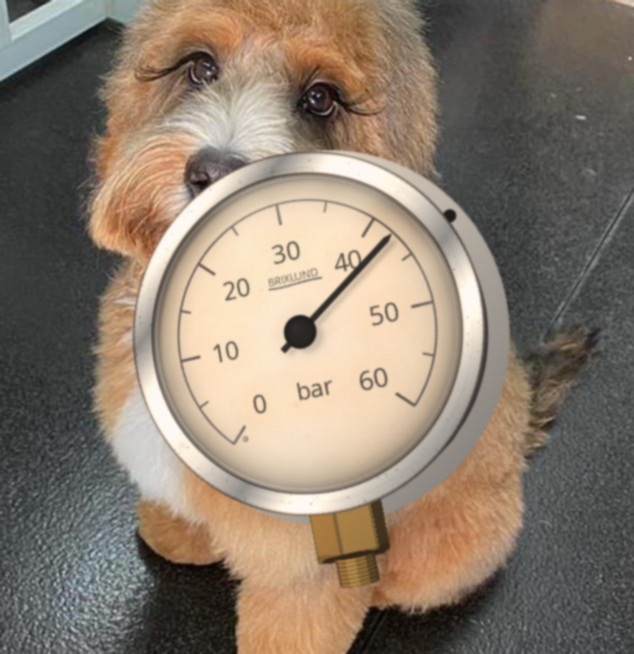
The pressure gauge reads {"value": 42.5, "unit": "bar"}
